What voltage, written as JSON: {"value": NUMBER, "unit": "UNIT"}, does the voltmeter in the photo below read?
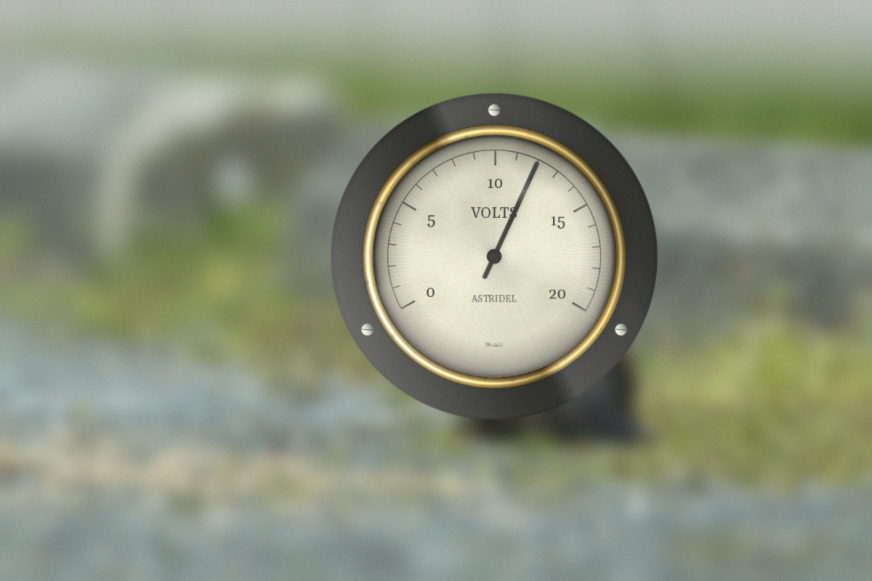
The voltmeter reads {"value": 12, "unit": "V"}
